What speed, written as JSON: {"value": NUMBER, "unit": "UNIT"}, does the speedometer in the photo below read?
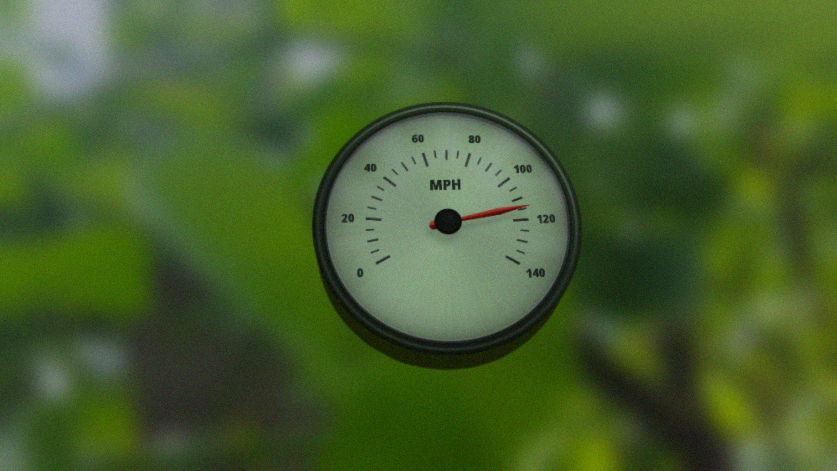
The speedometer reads {"value": 115, "unit": "mph"}
